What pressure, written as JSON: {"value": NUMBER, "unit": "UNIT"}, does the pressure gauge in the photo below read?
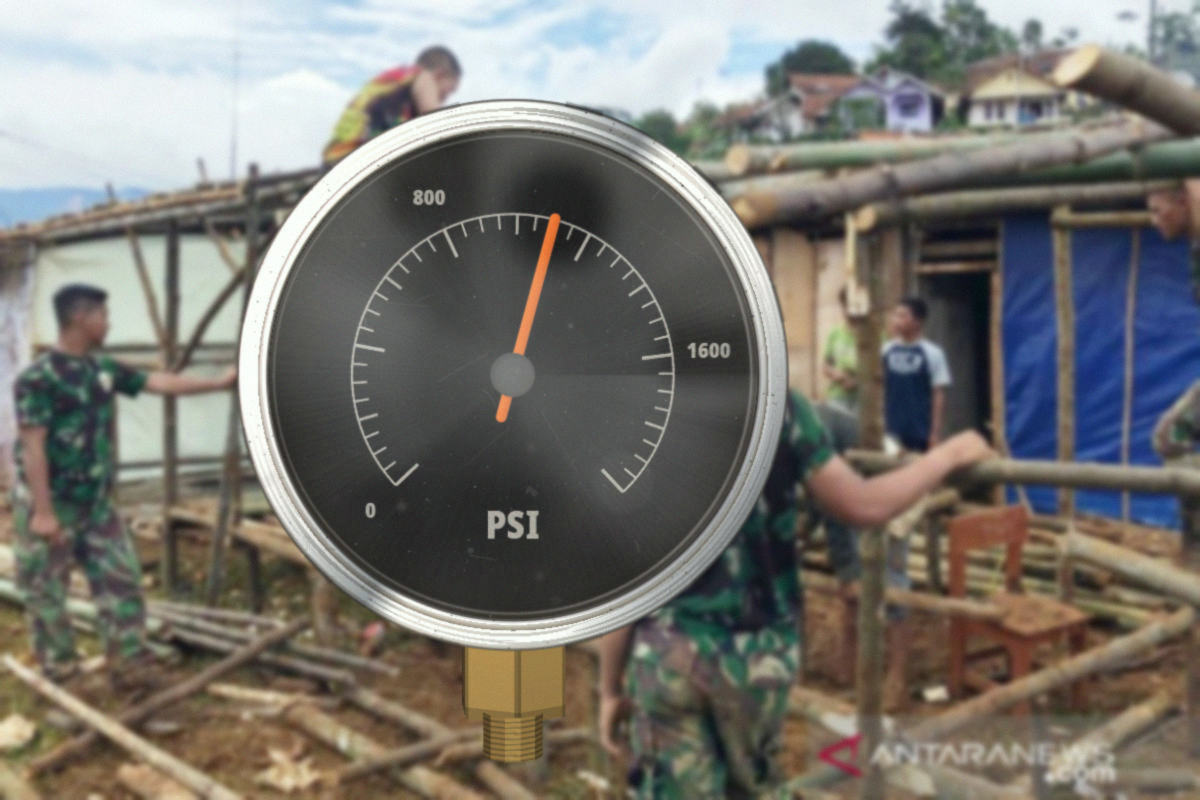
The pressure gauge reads {"value": 1100, "unit": "psi"}
